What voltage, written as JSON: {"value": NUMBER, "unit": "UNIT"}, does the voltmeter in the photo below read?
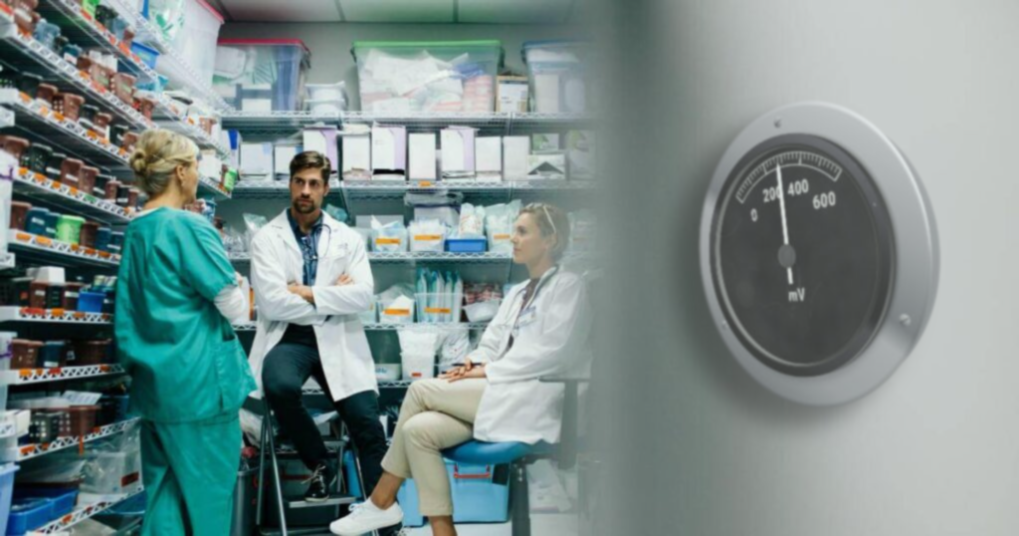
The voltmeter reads {"value": 300, "unit": "mV"}
